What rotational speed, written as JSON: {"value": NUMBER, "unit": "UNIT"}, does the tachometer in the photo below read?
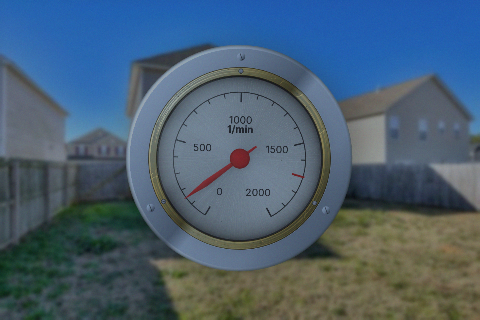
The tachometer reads {"value": 150, "unit": "rpm"}
